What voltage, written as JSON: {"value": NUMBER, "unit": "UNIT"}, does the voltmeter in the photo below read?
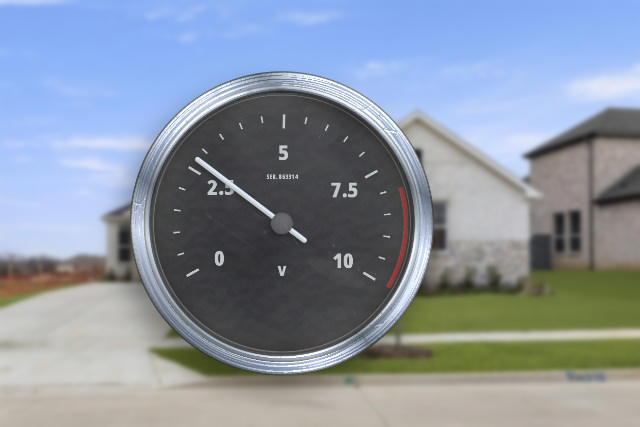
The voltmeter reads {"value": 2.75, "unit": "V"}
